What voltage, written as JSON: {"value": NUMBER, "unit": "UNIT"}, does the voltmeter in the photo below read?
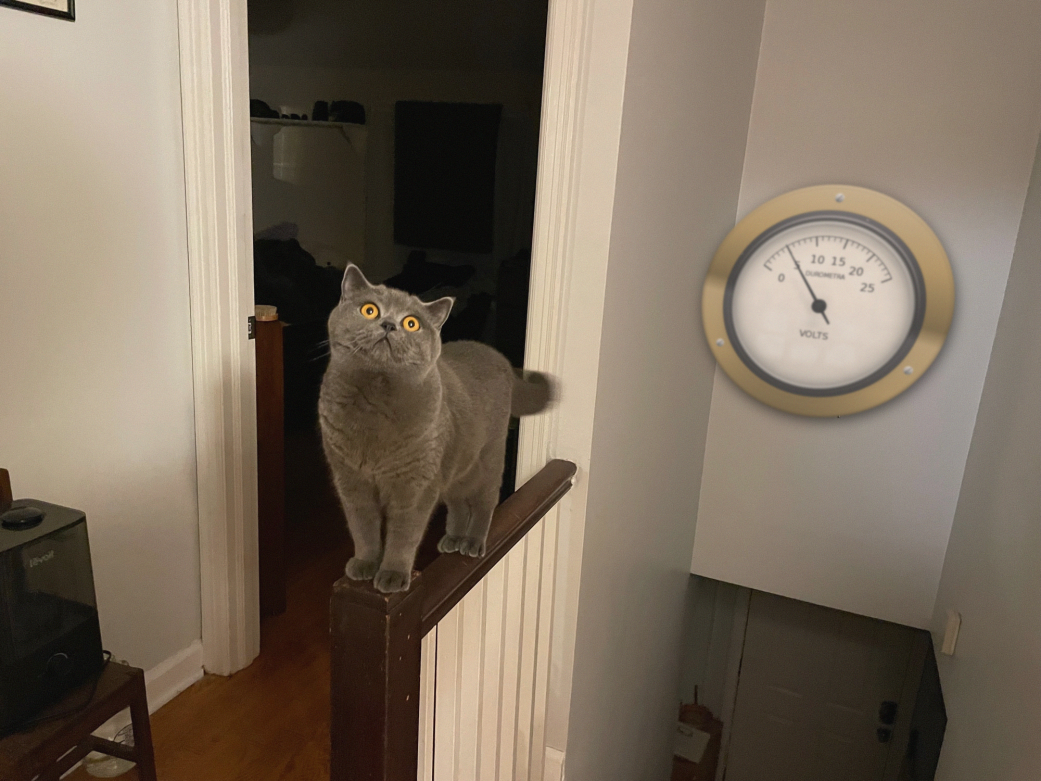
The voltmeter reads {"value": 5, "unit": "V"}
